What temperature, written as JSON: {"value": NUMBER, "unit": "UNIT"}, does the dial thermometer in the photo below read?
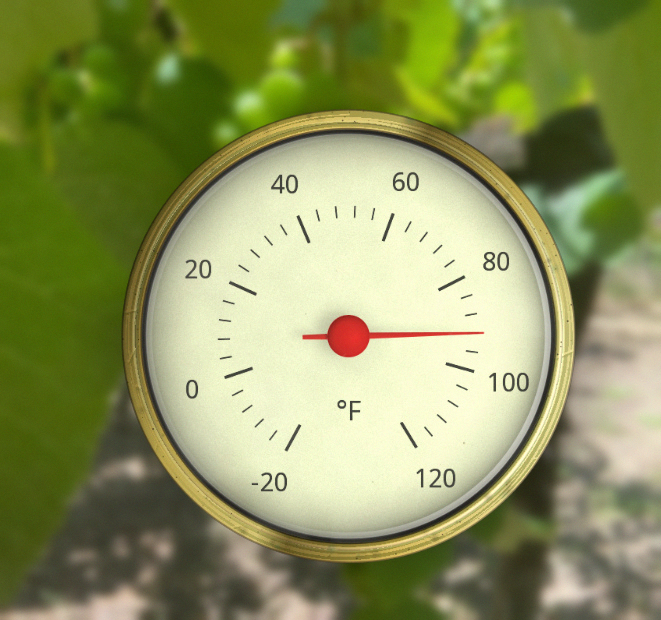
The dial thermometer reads {"value": 92, "unit": "°F"}
